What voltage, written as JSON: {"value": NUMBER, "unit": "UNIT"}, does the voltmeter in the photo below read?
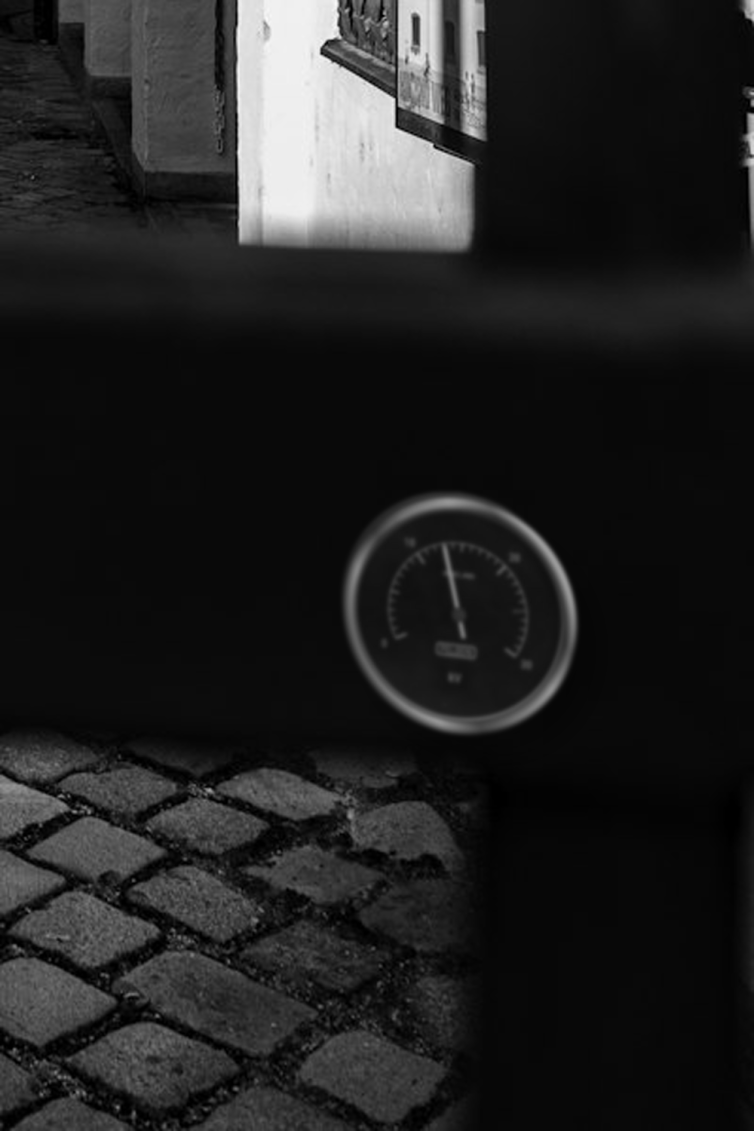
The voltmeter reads {"value": 13, "unit": "kV"}
